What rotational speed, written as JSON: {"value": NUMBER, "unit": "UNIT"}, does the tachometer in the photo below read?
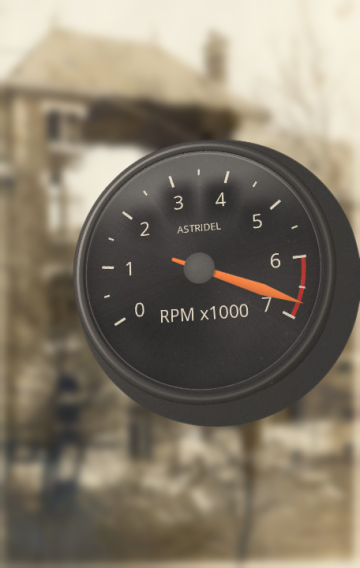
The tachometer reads {"value": 6750, "unit": "rpm"}
